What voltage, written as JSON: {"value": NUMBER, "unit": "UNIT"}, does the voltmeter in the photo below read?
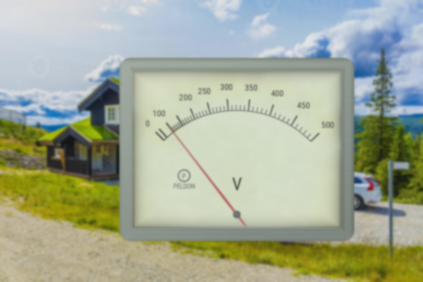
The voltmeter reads {"value": 100, "unit": "V"}
